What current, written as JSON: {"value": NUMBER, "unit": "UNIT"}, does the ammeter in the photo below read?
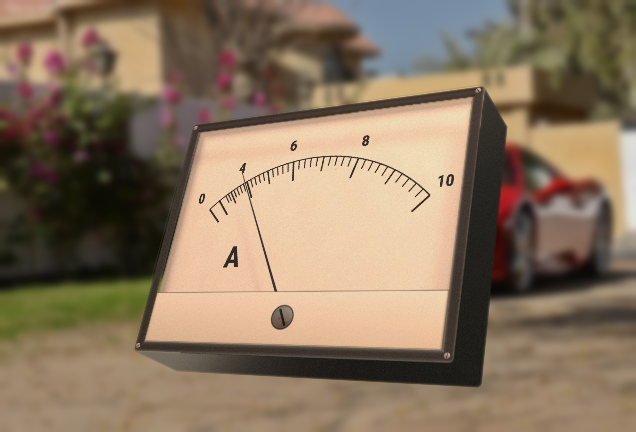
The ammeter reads {"value": 4, "unit": "A"}
